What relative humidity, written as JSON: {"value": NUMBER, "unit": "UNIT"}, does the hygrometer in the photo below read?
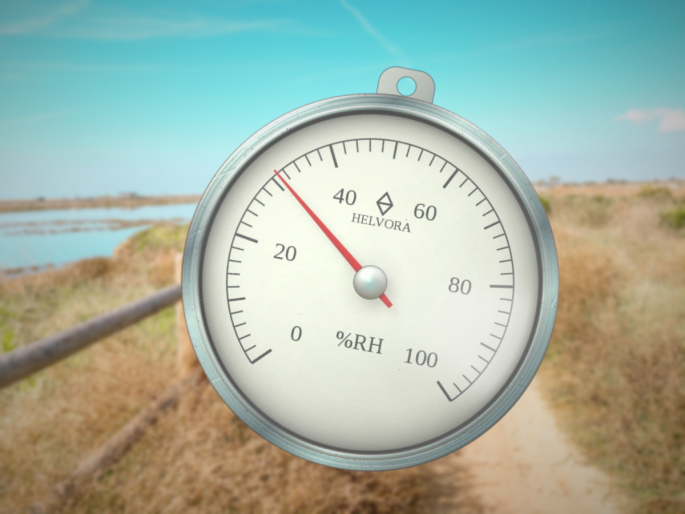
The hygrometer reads {"value": 31, "unit": "%"}
